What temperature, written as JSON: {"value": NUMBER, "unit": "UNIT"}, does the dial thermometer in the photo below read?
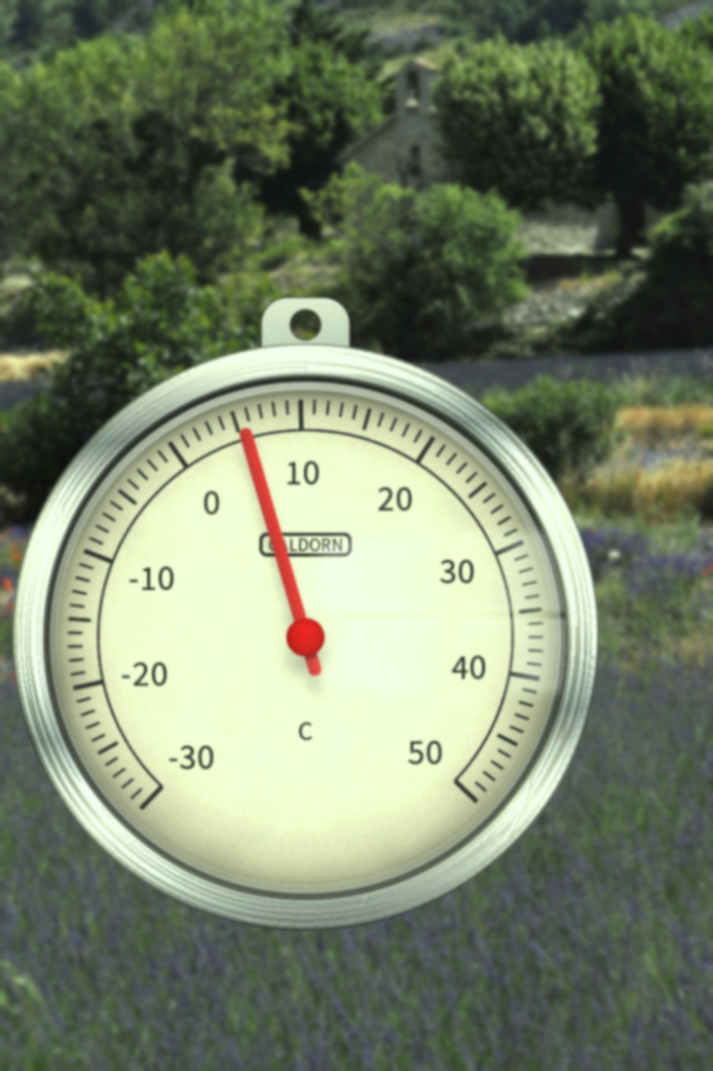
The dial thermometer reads {"value": 5.5, "unit": "°C"}
